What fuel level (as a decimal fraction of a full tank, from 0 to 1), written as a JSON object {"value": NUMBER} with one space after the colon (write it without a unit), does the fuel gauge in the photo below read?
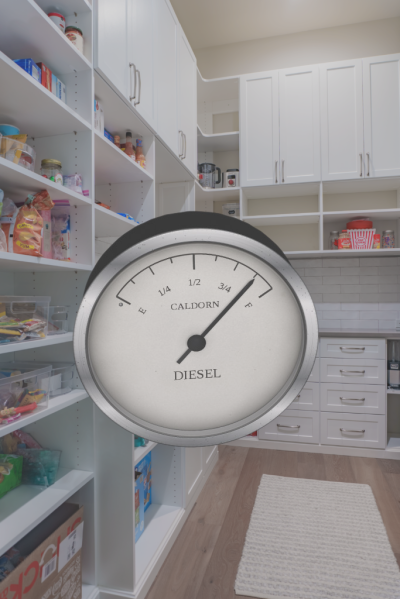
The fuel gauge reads {"value": 0.875}
